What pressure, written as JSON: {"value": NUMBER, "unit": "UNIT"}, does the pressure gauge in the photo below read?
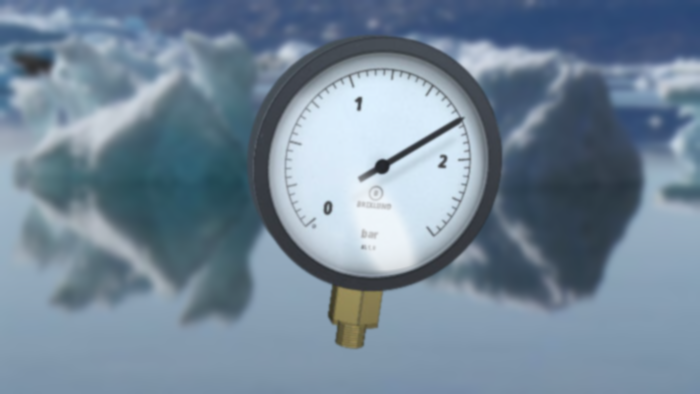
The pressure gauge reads {"value": 1.75, "unit": "bar"}
